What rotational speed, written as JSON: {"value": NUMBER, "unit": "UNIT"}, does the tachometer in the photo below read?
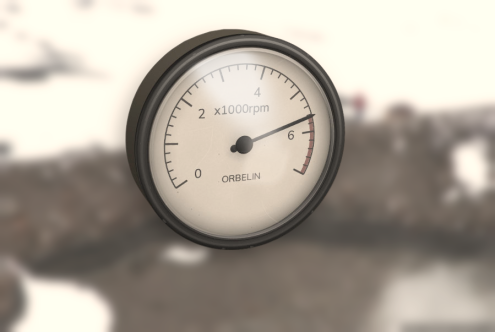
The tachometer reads {"value": 5600, "unit": "rpm"}
